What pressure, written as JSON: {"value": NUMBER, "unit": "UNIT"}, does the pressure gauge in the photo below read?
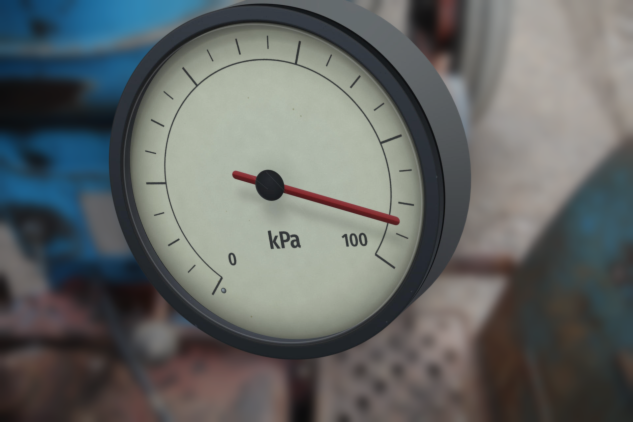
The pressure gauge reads {"value": 92.5, "unit": "kPa"}
